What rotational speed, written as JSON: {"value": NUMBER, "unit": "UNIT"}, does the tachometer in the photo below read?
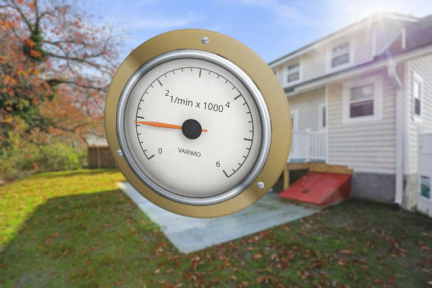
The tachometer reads {"value": 900, "unit": "rpm"}
